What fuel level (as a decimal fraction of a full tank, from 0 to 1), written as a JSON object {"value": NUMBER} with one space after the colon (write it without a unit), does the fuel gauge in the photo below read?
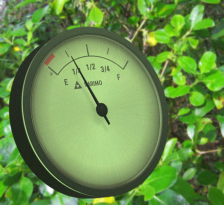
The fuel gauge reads {"value": 0.25}
